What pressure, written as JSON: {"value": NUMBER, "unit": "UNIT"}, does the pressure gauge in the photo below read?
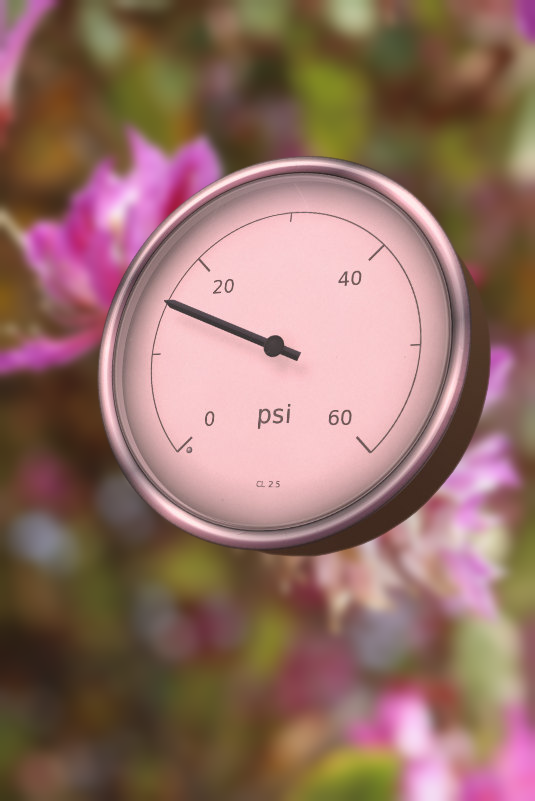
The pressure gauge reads {"value": 15, "unit": "psi"}
